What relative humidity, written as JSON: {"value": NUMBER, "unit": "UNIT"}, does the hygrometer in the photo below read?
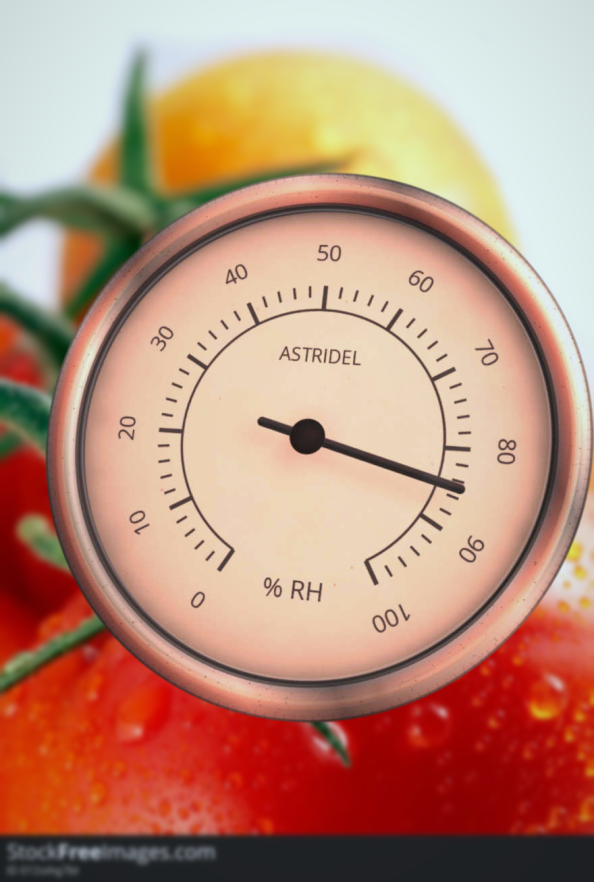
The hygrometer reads {"value": 85, "unit": "%"}
